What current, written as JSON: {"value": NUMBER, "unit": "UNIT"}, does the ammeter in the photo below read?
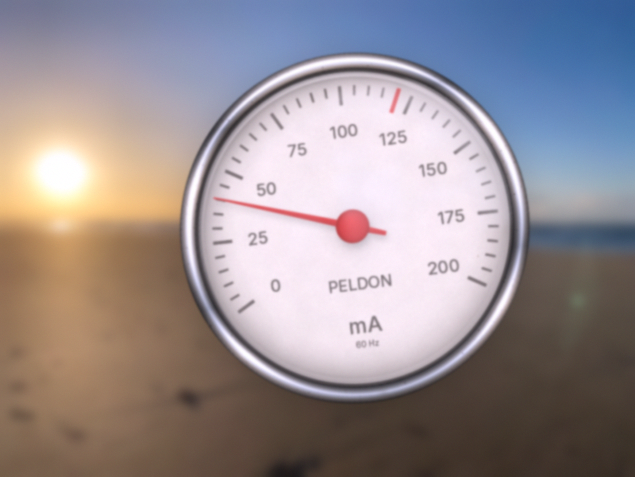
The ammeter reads {"value": 40, "unit": "mA"}
